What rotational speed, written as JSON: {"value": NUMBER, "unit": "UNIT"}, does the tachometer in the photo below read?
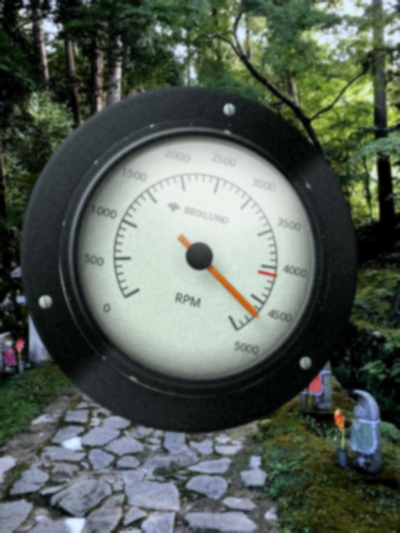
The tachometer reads {"value": 4700, "unit": "rpm"}
